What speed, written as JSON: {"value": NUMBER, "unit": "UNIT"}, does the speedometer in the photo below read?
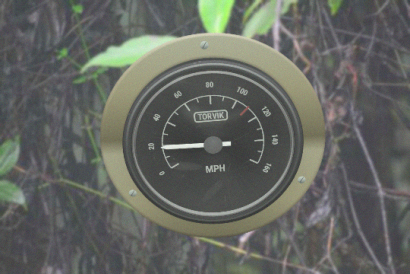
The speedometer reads {"value": 20, "unit": "mph"}
